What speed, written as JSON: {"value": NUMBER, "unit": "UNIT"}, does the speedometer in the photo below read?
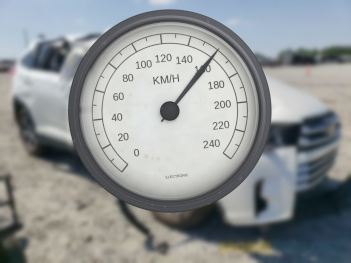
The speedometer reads {"value": 160, "unit": "km/h"}
